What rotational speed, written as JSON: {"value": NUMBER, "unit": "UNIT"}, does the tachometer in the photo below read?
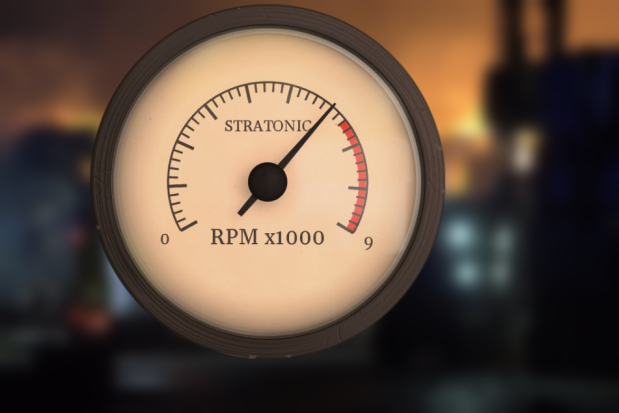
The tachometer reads {"value": 6000, "unit": "rpm"}
